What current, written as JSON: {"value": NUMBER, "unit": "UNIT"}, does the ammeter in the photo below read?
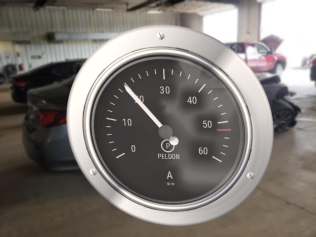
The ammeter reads {"value": 20, "unit": "A"}
